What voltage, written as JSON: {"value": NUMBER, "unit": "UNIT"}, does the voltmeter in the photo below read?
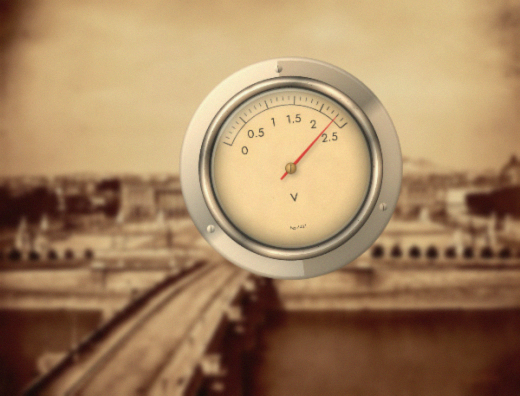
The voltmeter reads {"value": 2.3, "unit": "V"}
